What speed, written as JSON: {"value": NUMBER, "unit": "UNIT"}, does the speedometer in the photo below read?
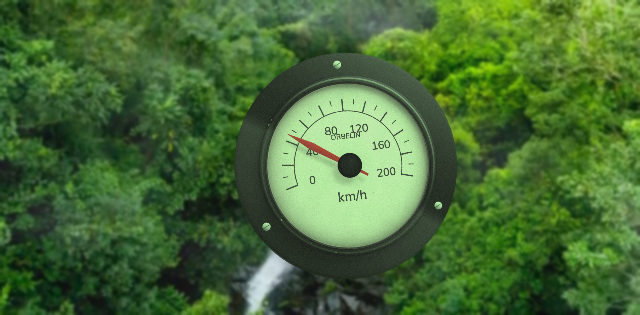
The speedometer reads {"value": 45, "unit": "km/h"}
